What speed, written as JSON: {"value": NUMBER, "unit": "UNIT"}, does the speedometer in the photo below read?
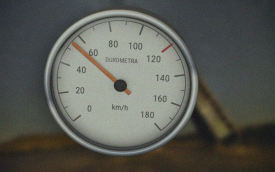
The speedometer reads {"value": 55, "unit": "km/h"}
